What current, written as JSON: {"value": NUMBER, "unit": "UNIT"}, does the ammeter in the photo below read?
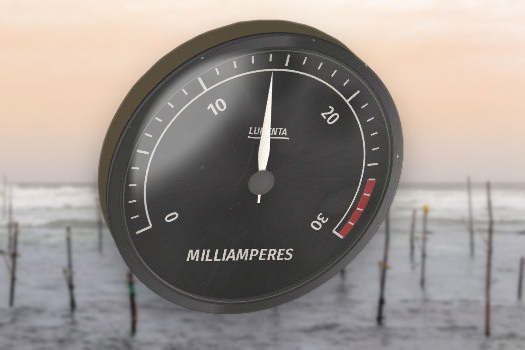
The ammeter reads {"value": 14, "unit": "mA"}
